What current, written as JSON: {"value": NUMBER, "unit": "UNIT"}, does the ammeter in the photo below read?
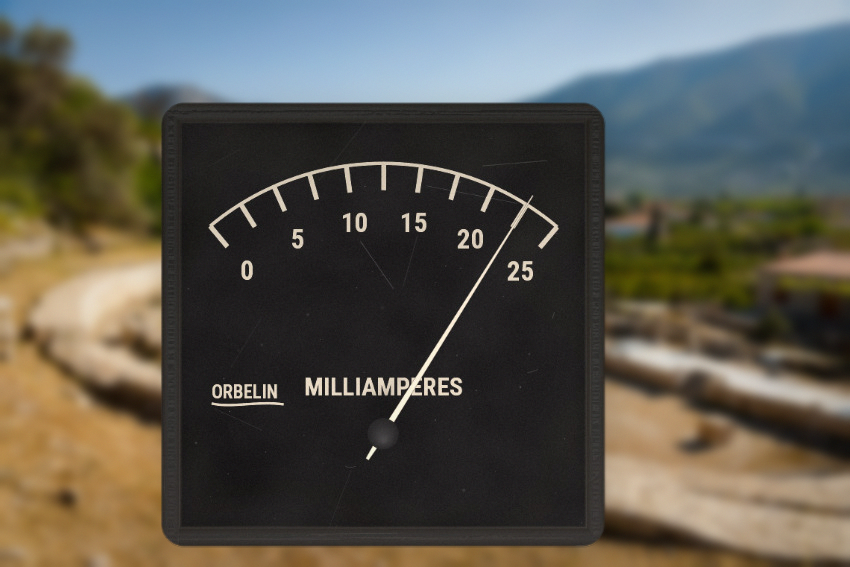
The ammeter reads {"value": 22.5, "unit": "mA"}
